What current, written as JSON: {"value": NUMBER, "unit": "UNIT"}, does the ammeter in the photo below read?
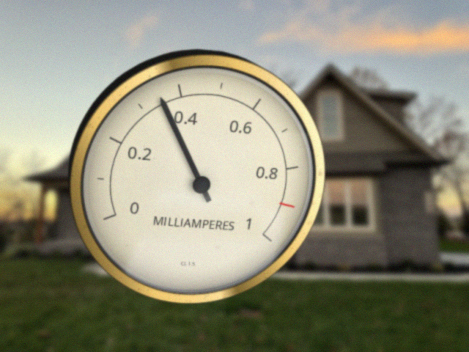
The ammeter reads {"value": 0.35, "unit": "mA"}
